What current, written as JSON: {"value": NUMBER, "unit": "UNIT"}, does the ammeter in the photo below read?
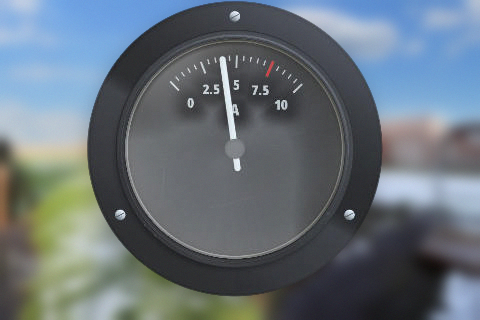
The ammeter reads {"value": 4, "unit": "A"}
